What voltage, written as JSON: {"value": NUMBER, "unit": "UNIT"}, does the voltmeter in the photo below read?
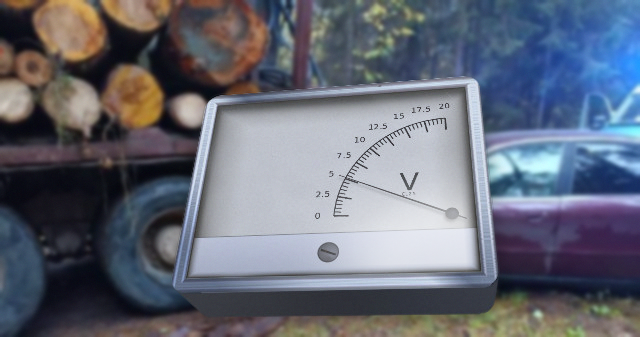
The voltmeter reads {"value": 5, "unit": "V"}
